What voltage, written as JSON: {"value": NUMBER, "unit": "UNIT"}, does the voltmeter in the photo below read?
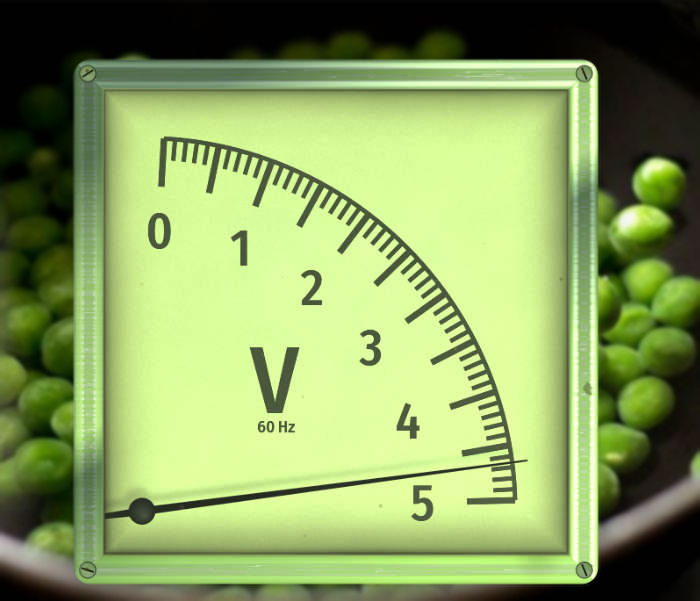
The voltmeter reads {"value": 4.65, "unit": "V"}
